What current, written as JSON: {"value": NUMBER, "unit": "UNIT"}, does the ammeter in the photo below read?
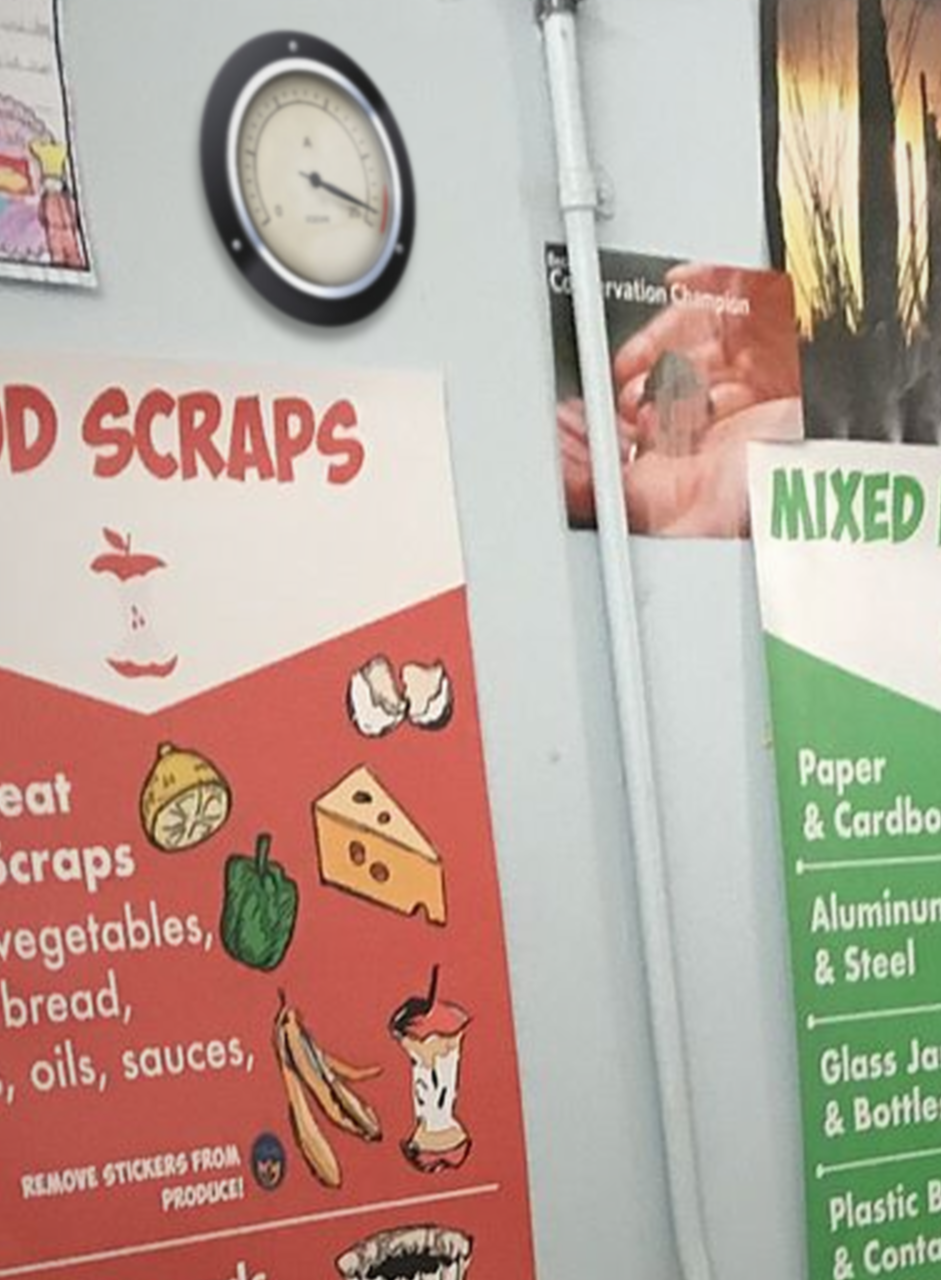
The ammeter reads {"value": 24, "unit": "A"}
